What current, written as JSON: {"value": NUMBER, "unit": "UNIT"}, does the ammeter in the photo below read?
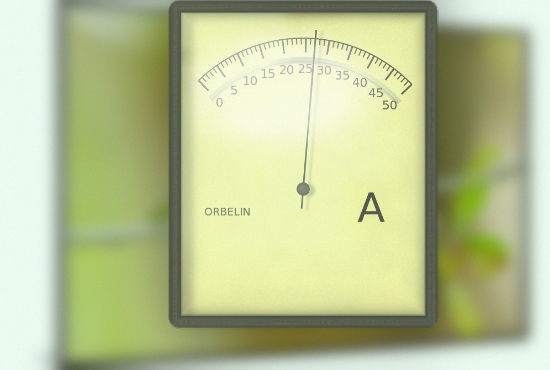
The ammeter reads {"value": 27, "unit": "A"}
